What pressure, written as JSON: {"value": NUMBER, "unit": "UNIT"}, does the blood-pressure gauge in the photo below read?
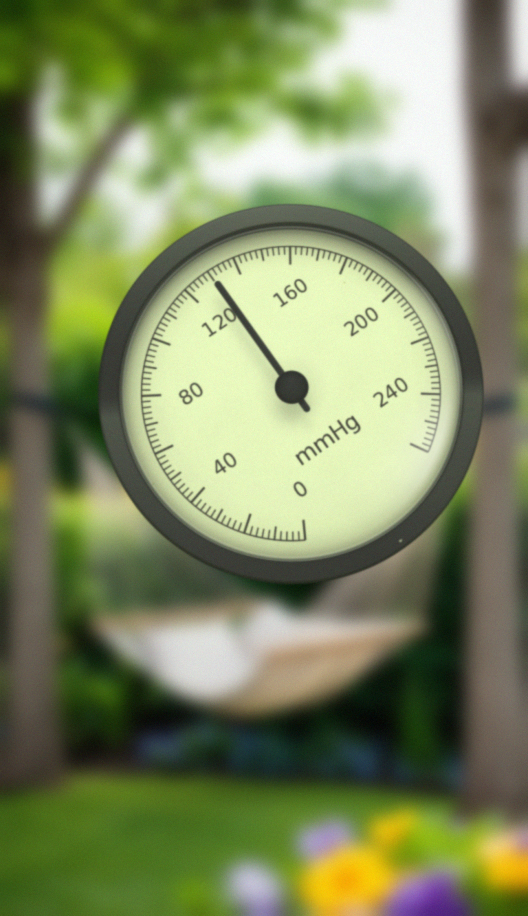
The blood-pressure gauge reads {"value": 130, "unit": "mmHg"}
